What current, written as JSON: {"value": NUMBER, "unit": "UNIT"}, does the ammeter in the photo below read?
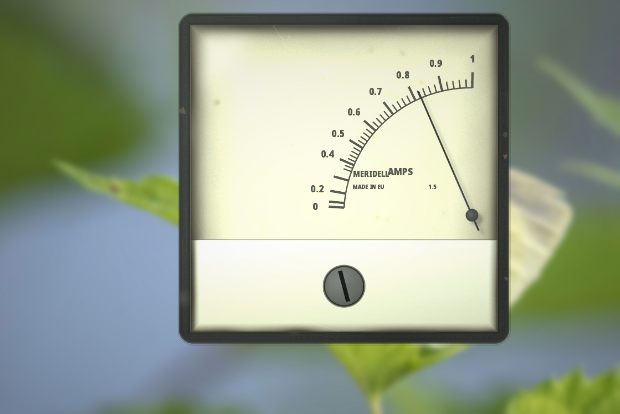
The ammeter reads {"value": 0.82, "unit": "A"}
